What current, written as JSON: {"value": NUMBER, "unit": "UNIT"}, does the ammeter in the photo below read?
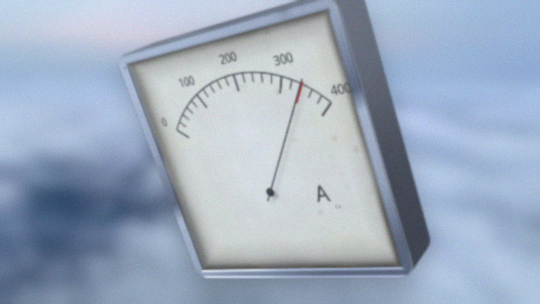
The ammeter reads {"value": 340, "unit": "A"}
